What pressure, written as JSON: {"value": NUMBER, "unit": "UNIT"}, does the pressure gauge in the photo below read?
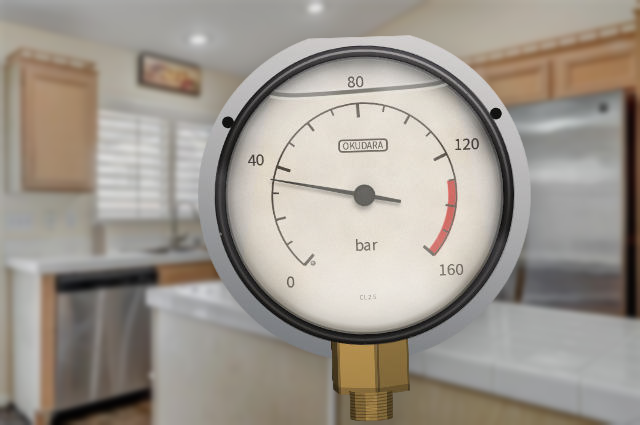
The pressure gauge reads {"value": 35, "unit": "bar"}
